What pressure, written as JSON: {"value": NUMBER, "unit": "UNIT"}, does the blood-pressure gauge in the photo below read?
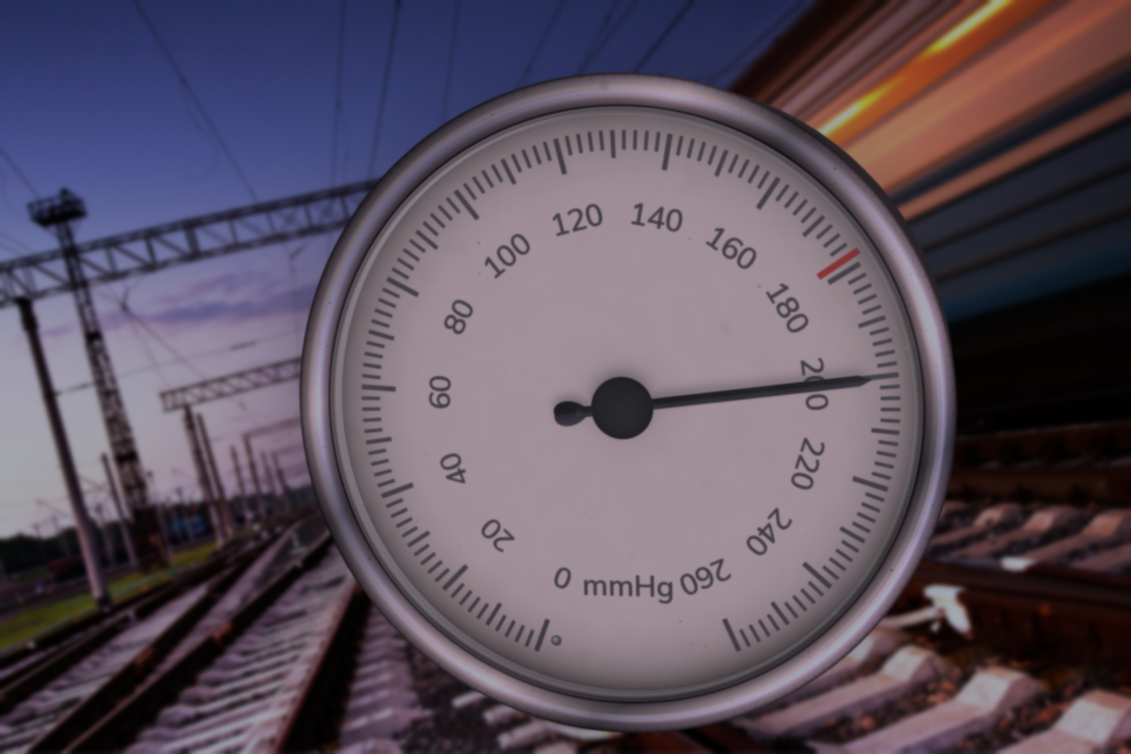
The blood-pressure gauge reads {"value": 200, "unit": "mmHg"}
